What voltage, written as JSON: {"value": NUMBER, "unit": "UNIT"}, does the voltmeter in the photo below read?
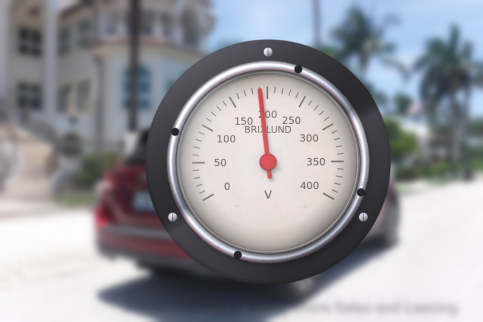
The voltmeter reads {"value": 190, "unit": "V"}
